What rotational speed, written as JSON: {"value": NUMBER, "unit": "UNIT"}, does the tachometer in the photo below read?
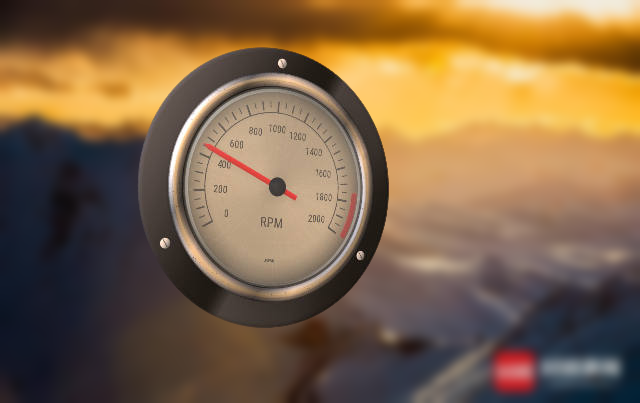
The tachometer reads {"value": 450, "unit": "rpm"}
